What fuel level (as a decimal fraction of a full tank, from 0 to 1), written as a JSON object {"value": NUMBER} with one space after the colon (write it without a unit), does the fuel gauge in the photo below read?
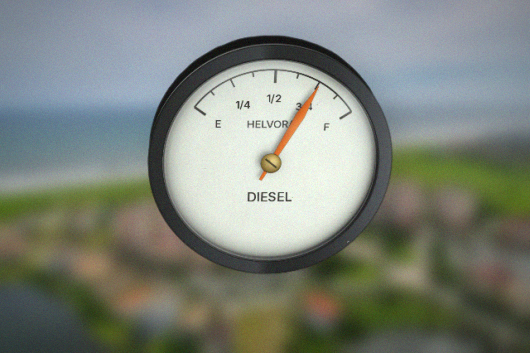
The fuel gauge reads {"value": 0.75}
